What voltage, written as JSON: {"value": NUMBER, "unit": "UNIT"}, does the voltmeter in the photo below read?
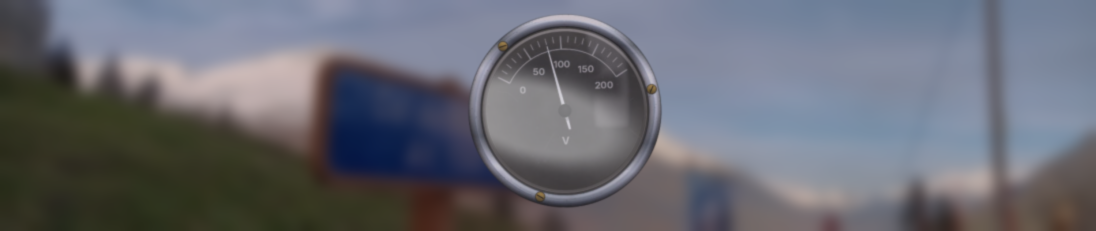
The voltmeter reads {"value": 80, "unit": "V"}
